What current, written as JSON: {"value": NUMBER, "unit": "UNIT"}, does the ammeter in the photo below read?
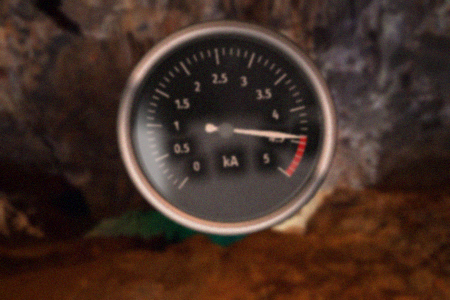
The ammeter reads {"value": 4.4, "unit": "kA"}
